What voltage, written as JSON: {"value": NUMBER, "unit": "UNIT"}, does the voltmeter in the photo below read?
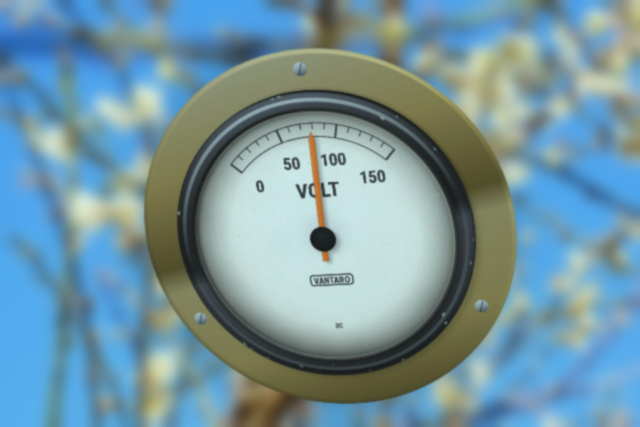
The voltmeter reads {"value": 80, "unit": "V"}
